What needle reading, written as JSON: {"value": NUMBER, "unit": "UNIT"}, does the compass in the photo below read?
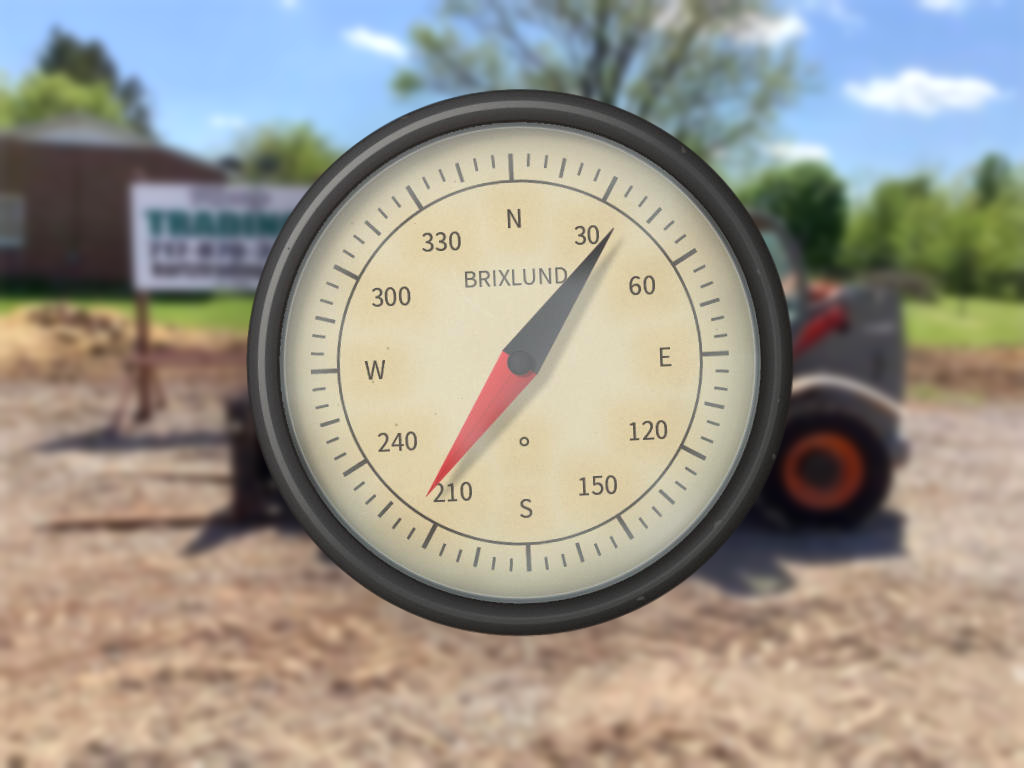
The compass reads {"value": 217.5, "unit": "°"}
